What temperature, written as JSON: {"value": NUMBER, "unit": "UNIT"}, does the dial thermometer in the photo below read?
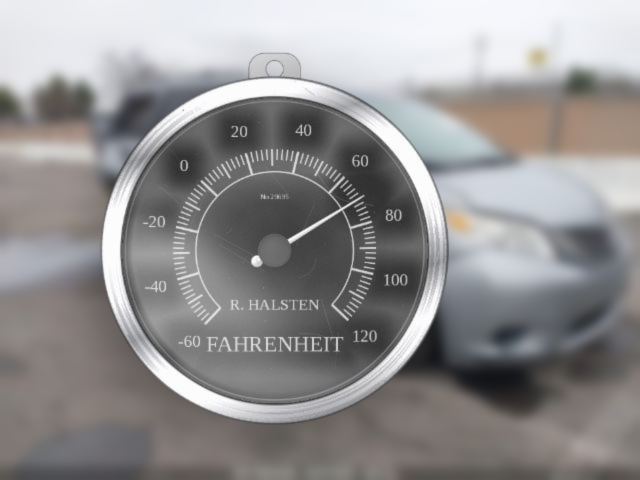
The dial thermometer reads {"value": 70, "unit": "°F"}
